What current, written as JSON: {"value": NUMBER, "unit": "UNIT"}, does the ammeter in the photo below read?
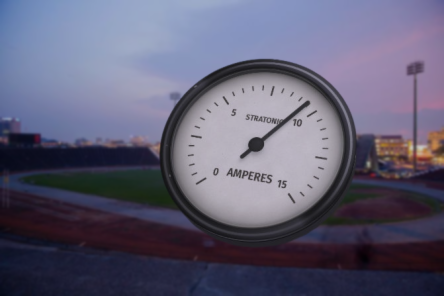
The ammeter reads {"value": 9.5, "unit": "A"}
